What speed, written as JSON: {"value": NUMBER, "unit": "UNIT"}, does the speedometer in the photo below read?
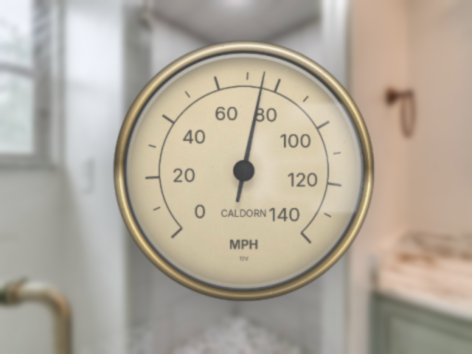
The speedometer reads {"value": 75, "unit": "mph"}
